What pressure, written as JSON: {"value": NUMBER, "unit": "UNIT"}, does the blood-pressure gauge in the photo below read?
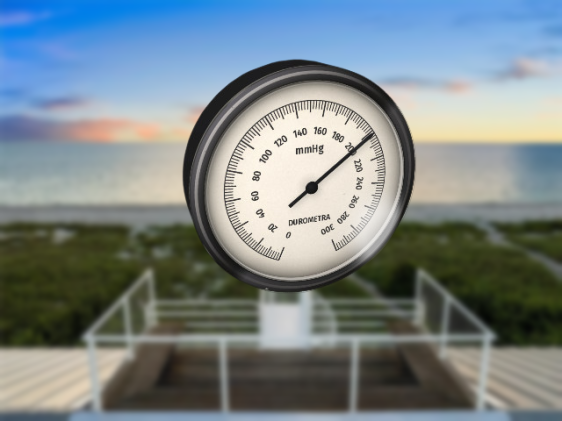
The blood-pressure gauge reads {"value": 200, "unit": "mmHg"}
